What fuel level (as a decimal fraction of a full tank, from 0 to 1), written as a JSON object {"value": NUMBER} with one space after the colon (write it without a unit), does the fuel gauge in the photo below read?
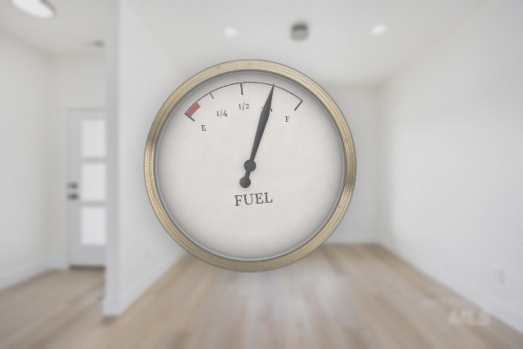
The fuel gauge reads {"value": 0.75}
